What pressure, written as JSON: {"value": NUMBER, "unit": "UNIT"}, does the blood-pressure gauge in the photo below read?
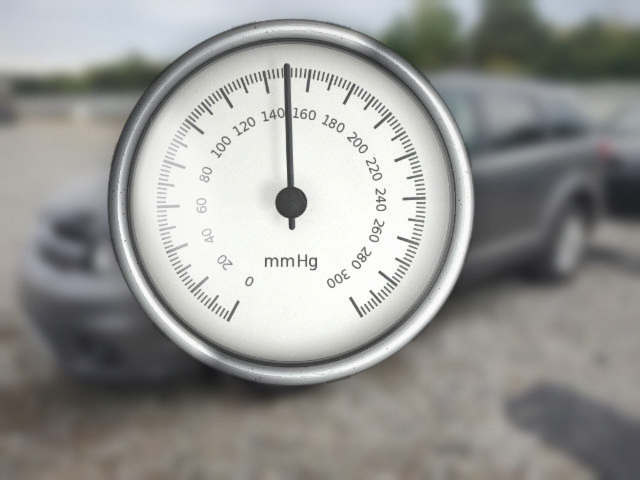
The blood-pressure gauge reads {"value": 150, "unit": "mmHg"}
